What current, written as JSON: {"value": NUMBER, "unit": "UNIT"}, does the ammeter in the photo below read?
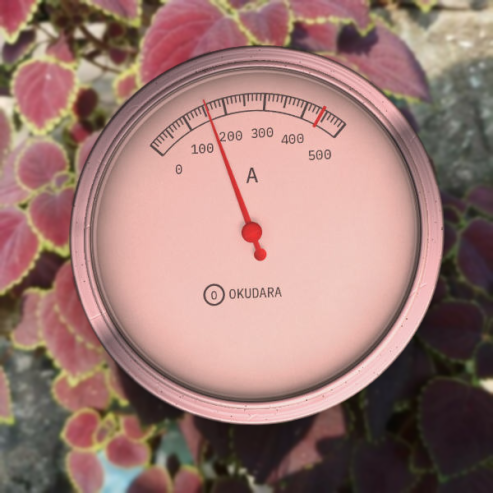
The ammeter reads {"value": 160, "unit": "A"}
